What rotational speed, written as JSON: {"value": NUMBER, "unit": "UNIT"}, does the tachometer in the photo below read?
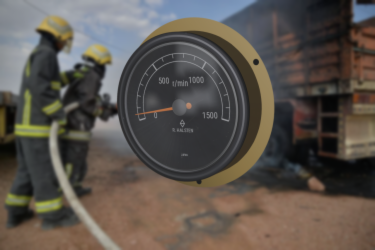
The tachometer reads {"value": 50, "unit": "rpm"}
